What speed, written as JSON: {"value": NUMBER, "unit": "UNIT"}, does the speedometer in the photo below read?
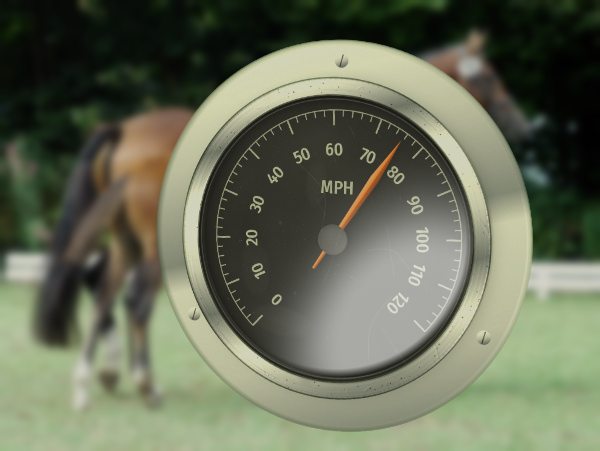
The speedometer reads {"value": 76, "unit": "mph"}
